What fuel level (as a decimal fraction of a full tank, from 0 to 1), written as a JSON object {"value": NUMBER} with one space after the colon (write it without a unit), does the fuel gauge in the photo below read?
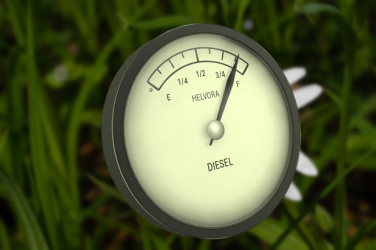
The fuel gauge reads {"value": 0.875}
